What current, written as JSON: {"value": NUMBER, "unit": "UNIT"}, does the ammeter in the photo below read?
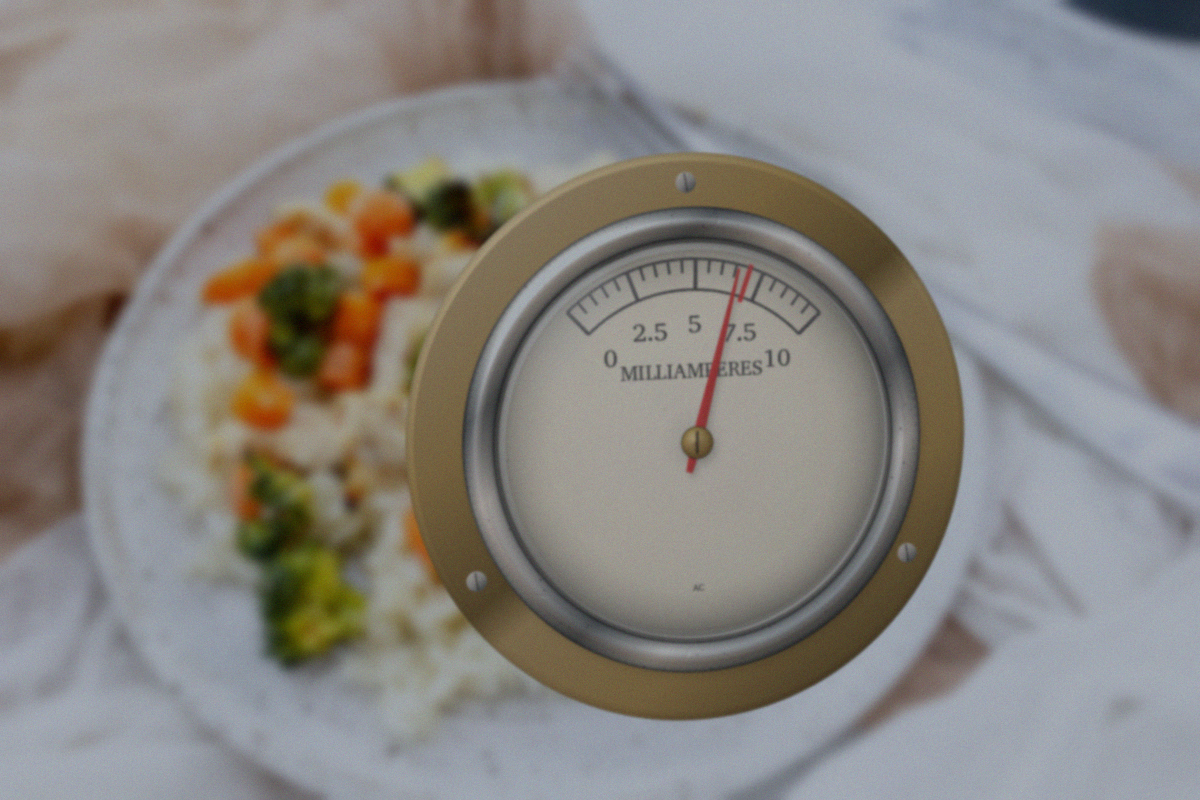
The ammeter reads {"value": 6.5, "unit": "mA"}
